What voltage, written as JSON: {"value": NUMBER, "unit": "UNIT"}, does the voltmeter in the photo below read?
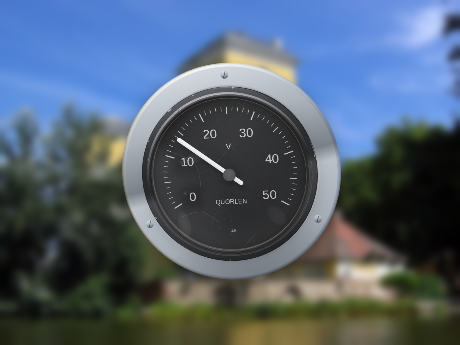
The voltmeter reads {"value": 14, "unit": "V"}
